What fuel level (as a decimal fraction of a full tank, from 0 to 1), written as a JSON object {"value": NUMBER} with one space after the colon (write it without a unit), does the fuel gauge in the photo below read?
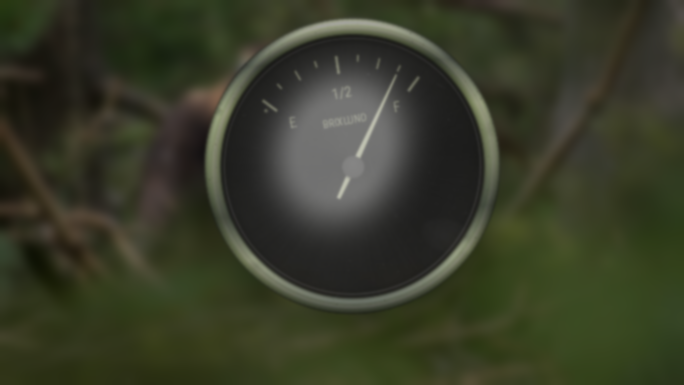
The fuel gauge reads {"value": 0.875}
